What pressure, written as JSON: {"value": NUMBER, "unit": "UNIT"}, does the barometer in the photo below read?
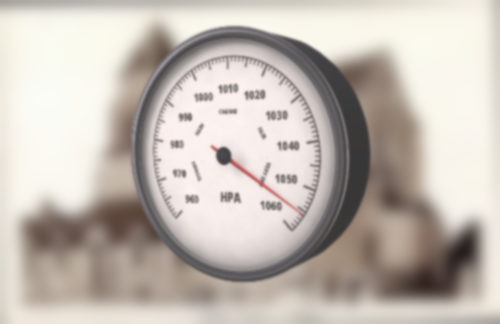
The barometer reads {"value": 1055, "unit": "hPa"}
